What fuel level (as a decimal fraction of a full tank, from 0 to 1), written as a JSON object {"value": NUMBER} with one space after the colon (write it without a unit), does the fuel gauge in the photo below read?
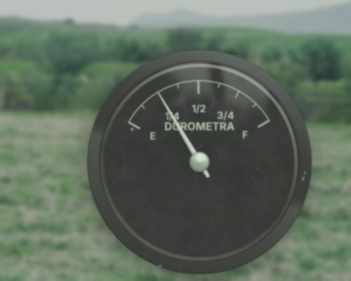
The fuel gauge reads {"value": 0.25}
